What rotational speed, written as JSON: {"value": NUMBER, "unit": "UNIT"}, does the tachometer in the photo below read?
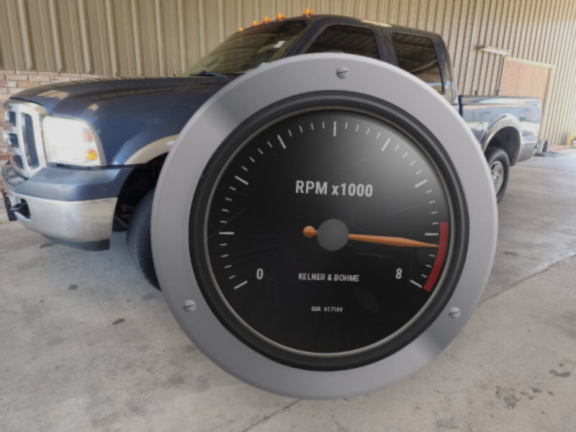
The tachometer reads {"value": 7200, "unit": "rpm"}
